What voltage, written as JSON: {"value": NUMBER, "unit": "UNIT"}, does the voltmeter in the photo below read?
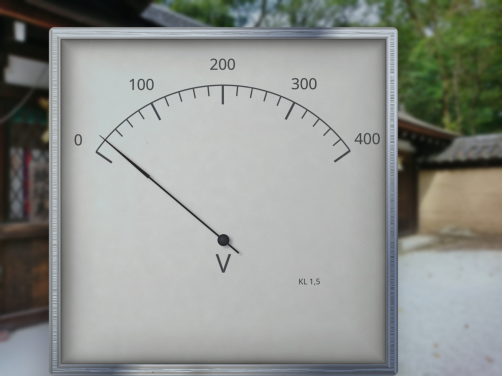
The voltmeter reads {"value": 20, "unit": "V"}
